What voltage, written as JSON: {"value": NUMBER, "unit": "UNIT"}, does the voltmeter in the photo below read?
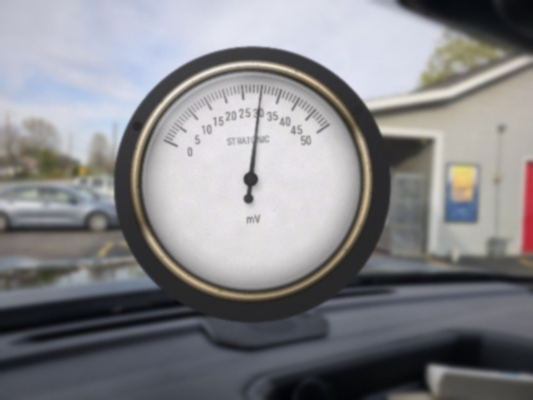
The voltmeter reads {"value": 30, "unit": "mV"}
